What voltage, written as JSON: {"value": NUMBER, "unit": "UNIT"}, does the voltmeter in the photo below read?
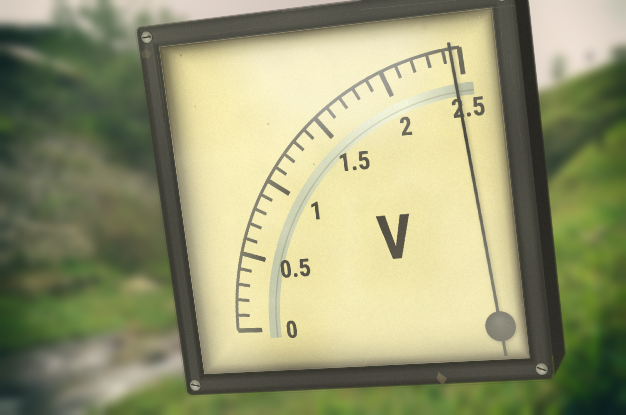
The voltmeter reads {"value": 2.45, "unit": "V"}
